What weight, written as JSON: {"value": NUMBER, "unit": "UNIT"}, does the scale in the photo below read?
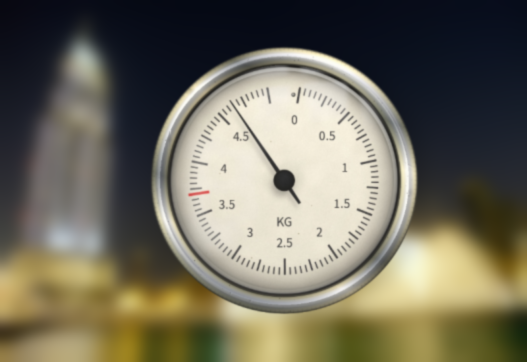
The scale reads {"value": 4.65, "unit": "kg"}
